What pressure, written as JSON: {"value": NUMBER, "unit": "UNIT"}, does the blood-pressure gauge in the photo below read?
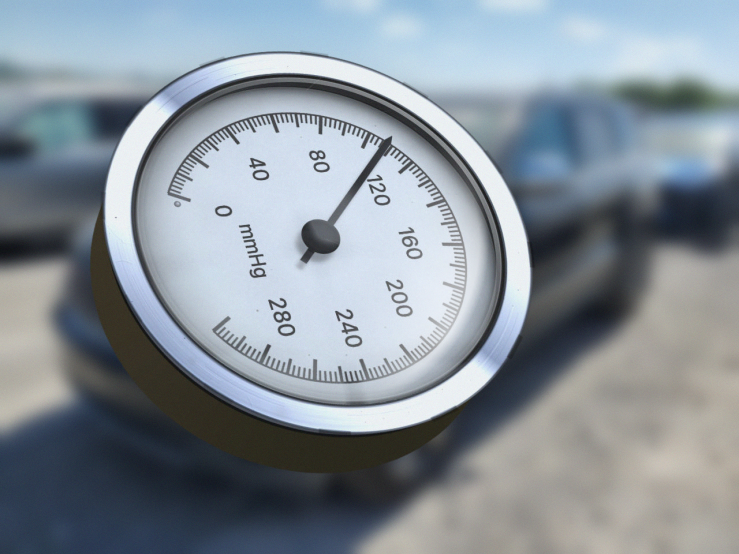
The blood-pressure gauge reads {"value": 108, "unit": "mmHg"}
